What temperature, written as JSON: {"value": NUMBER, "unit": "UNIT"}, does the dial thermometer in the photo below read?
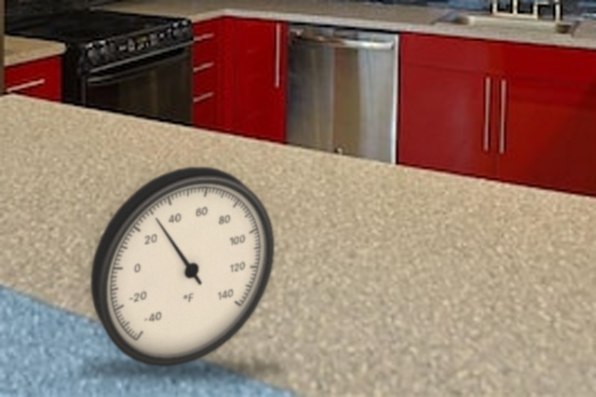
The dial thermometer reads {"value": 30, "unit": "°F"}
